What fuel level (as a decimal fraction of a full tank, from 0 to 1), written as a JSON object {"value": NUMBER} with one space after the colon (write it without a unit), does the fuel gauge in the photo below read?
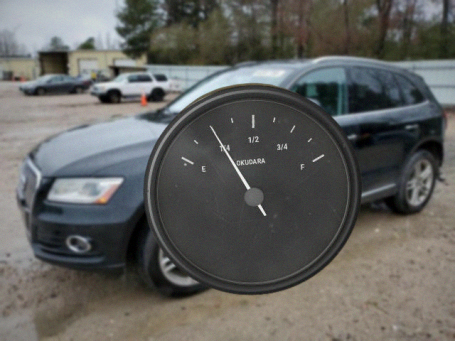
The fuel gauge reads {"value": 0.25}
